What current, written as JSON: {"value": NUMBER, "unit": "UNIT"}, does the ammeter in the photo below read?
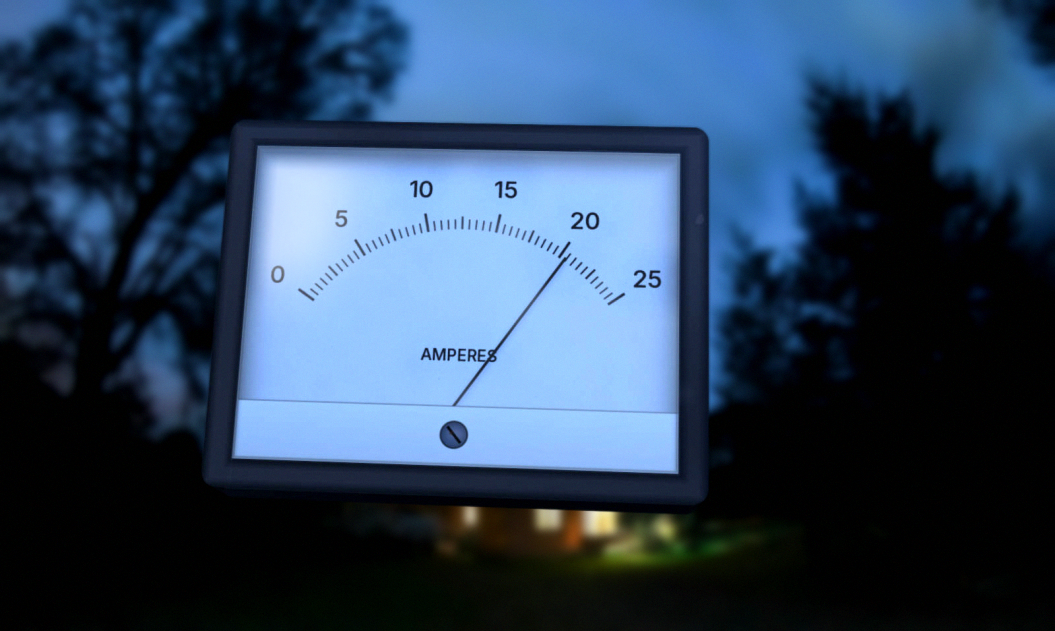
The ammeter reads {"value": 20.5, "unit": "A"}
